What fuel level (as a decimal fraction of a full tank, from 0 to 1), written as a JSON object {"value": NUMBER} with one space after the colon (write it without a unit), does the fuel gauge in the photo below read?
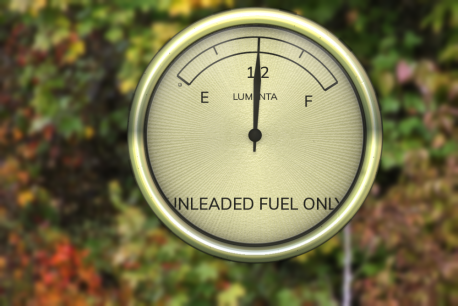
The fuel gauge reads {"value": 0.5}
